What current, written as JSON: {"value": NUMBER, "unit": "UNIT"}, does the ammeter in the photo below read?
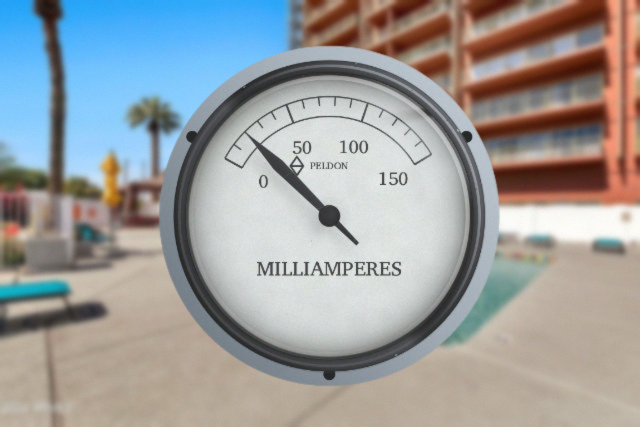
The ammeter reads {"value": 20, "unit": "mA"}
